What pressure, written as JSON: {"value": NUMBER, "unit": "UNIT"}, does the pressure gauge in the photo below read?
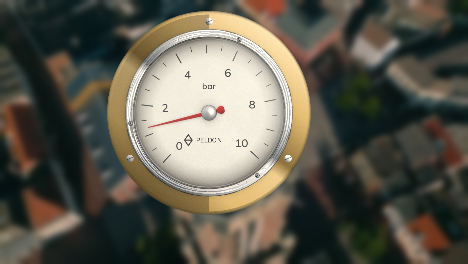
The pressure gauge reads {"value": 1.25, "unit": "bar"}
